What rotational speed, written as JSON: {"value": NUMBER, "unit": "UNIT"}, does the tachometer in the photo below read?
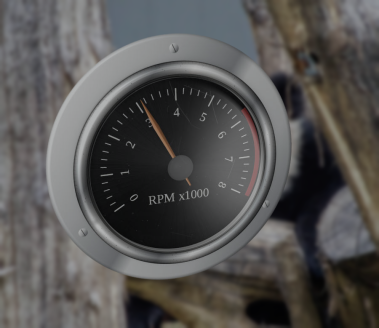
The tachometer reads {"value": 3100, "unit": "rpm"}
